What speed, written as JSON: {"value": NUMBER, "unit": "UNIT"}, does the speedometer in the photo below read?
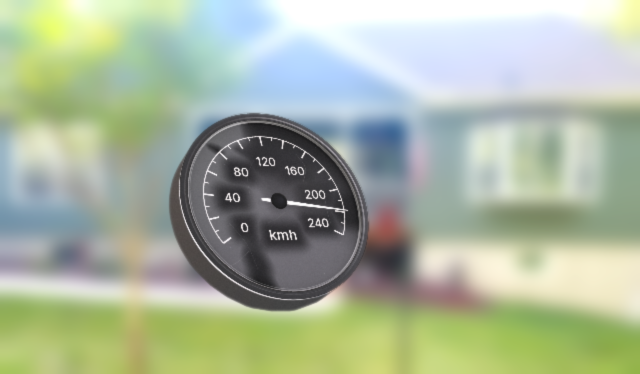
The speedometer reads {"value": 220, "unit": "km/h"}
